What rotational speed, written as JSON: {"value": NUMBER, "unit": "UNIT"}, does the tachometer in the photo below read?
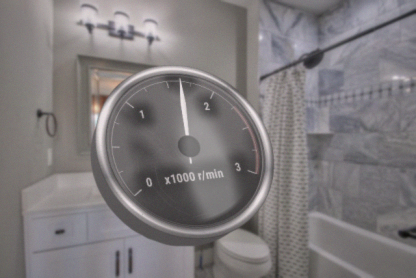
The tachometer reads {"value": 1625, "unit": "rpm"}
